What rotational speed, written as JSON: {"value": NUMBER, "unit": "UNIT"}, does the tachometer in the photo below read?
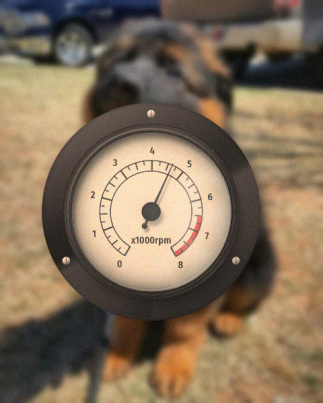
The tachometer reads {"value": 4625, "unit": "rpm"}
